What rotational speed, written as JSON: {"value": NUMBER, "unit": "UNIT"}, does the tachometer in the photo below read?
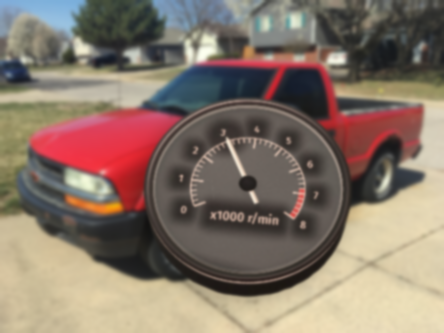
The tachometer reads {"value": 3000, "unit": "rpm"}
